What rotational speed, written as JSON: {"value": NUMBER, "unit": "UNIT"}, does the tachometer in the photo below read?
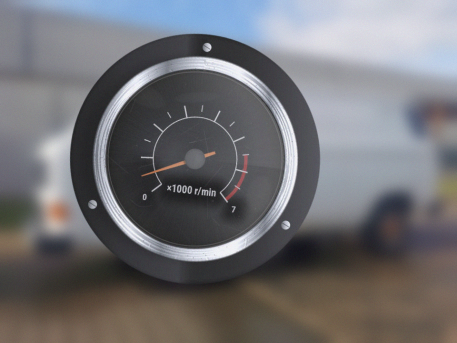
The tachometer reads {"value": 500, "unit": "rpm"}
